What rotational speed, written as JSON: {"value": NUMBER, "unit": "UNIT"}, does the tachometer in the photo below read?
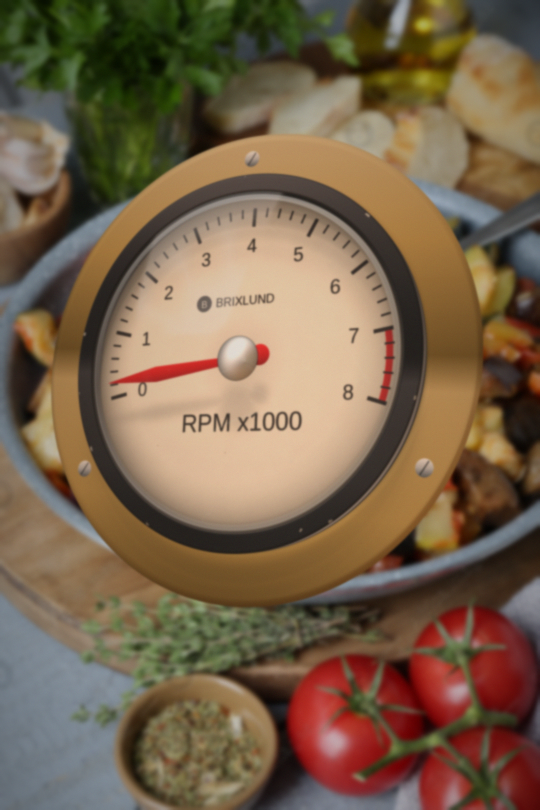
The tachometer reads {"value": 200, "unit": "rpm"}
